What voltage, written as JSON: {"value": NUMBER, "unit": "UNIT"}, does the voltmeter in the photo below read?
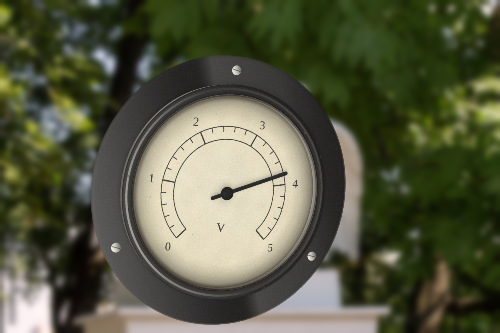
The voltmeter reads {"value": 3.8, "unit": "V"}
